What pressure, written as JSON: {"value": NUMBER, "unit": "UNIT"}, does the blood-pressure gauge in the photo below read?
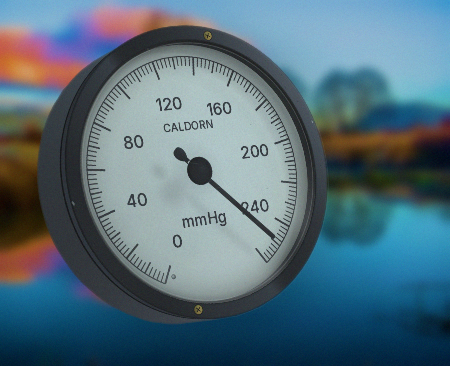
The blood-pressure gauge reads {"value": 250, "unit": "mmHg"}
